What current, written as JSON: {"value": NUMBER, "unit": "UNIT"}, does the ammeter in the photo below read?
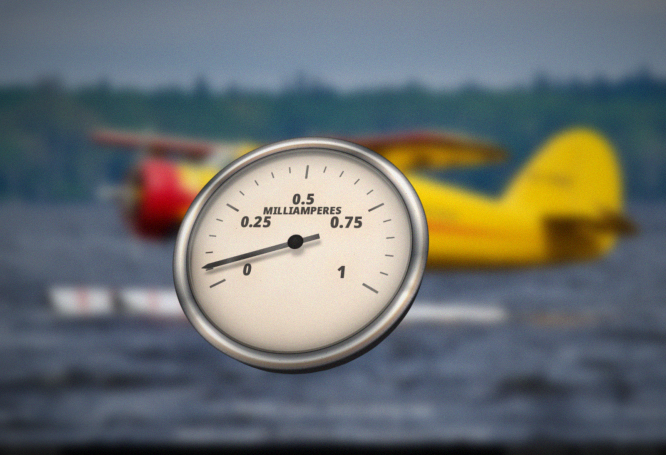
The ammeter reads {"value": 0.05, "unit": "mA"}
